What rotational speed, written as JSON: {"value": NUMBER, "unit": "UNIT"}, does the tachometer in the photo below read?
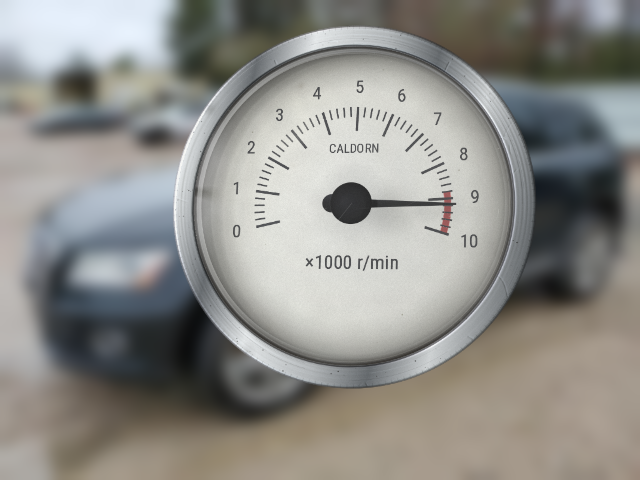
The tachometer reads {"value": 9200, "unit": "rpm"}
